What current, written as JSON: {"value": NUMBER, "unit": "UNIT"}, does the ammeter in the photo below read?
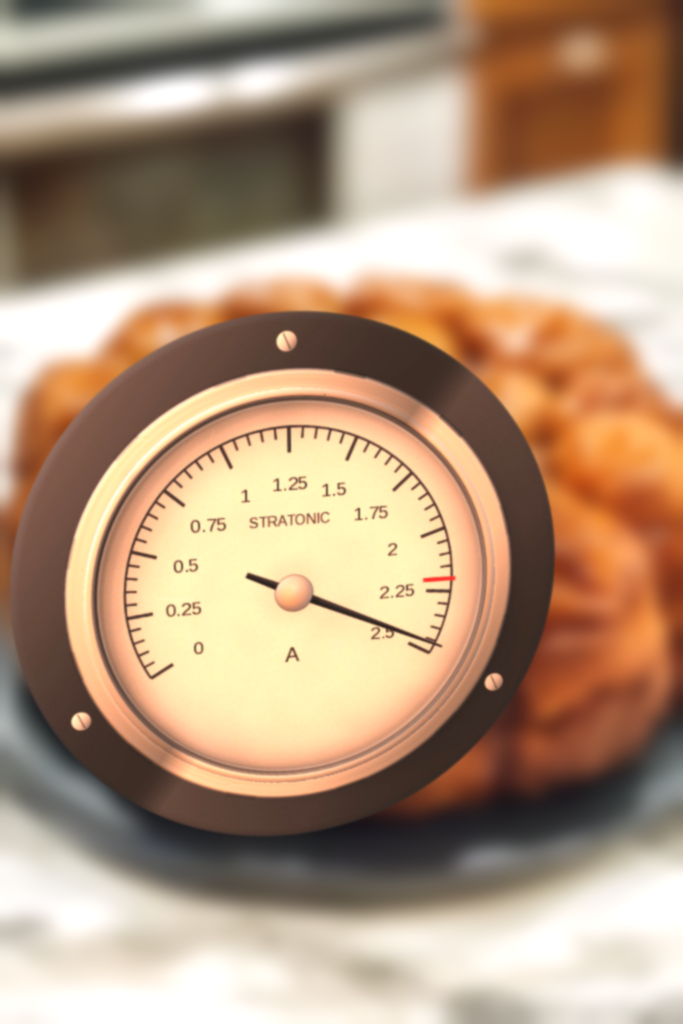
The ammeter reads {"value": 2.45, "unit": "A"}
